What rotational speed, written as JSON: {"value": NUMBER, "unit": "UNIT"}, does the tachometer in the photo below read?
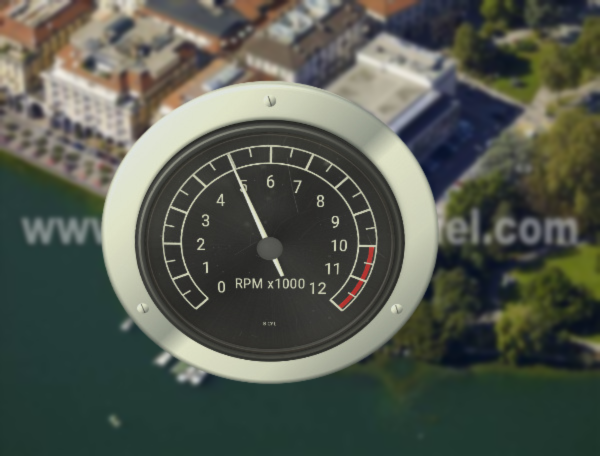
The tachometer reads {"value": 5000, "unit": "rpm"}
